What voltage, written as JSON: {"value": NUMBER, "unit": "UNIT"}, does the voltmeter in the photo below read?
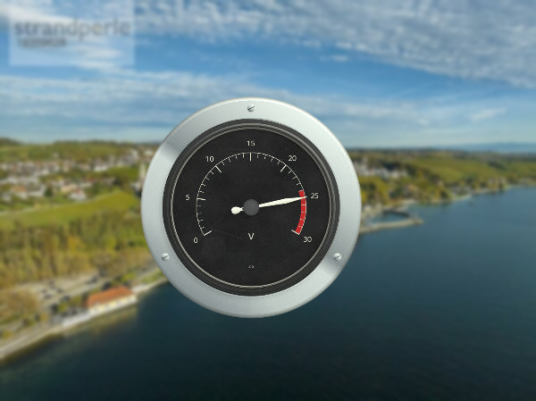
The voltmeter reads {"value": 25, "unit": "V"}
